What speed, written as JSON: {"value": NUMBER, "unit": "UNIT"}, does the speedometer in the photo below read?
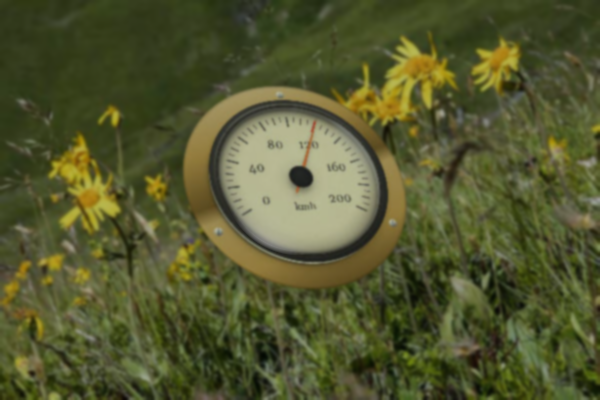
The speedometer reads {"value": 120, "unit": "km/h"}
